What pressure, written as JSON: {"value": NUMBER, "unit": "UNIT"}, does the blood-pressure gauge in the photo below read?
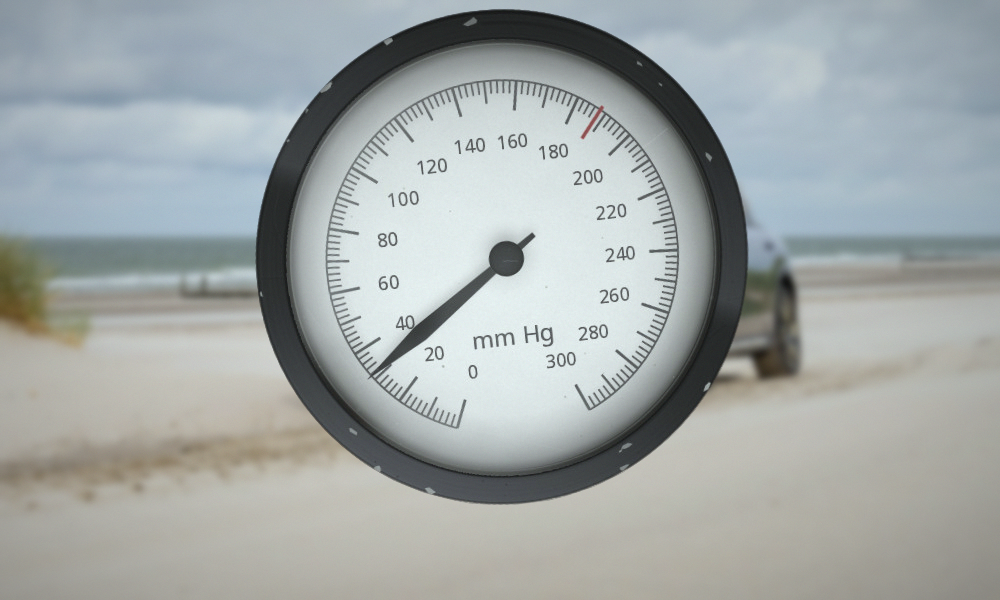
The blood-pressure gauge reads {"value": 32, "unit": "mmHg"}
